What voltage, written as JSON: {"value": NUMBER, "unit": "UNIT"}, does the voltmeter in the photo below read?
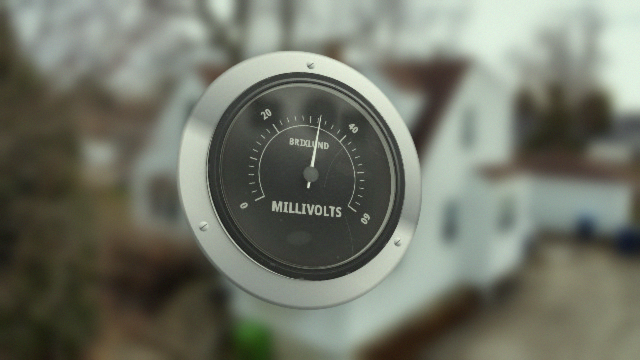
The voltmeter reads {"value": 32, "unit": "mV"}
